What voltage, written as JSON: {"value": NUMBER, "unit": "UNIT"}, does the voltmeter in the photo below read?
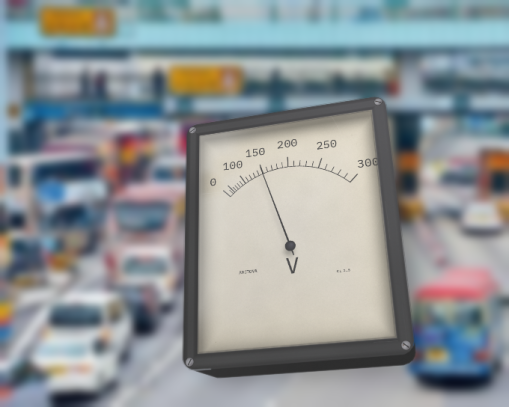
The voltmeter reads {"value": 150, "unit": "V"}
